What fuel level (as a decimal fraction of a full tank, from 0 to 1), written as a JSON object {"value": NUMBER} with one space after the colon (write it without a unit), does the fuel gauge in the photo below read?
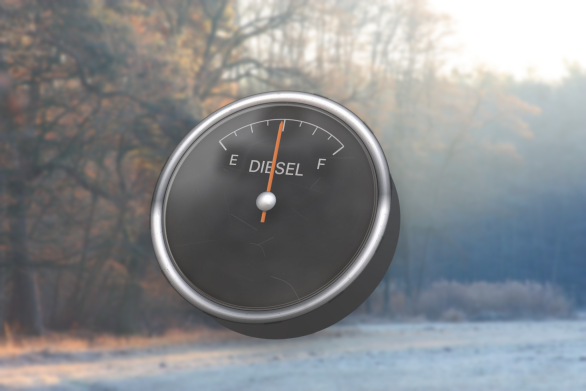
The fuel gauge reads {"value": 0.5}
